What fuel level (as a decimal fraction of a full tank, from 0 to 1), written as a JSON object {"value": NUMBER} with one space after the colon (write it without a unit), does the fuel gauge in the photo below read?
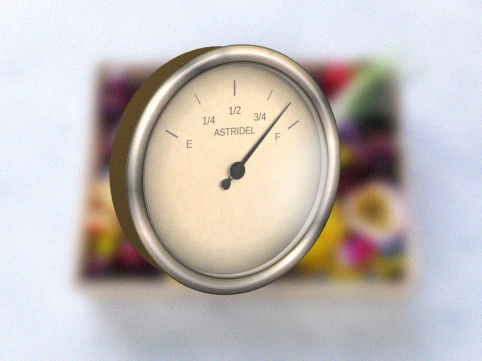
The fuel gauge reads {"value": 0.875}
